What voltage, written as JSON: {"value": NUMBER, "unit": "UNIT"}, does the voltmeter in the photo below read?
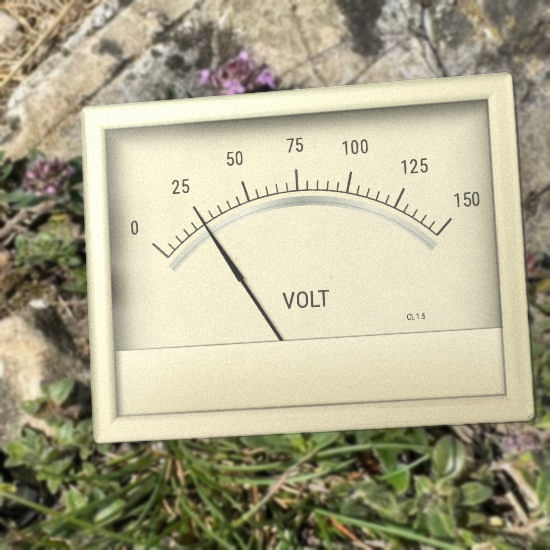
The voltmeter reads {"value": 25, "unit": "V"}
